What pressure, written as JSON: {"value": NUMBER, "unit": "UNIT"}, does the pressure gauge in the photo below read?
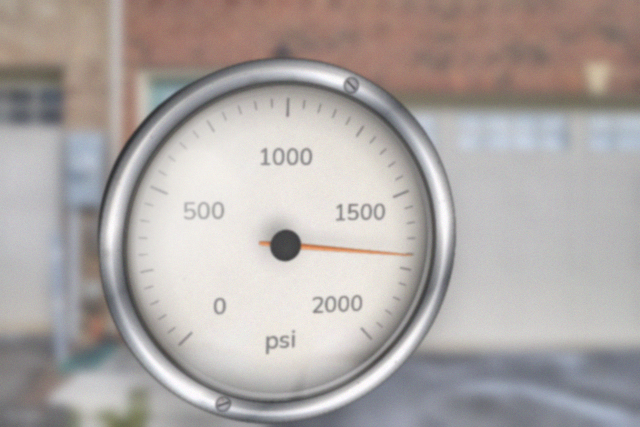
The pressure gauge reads {"value": 1700, "unit": "psi"}
